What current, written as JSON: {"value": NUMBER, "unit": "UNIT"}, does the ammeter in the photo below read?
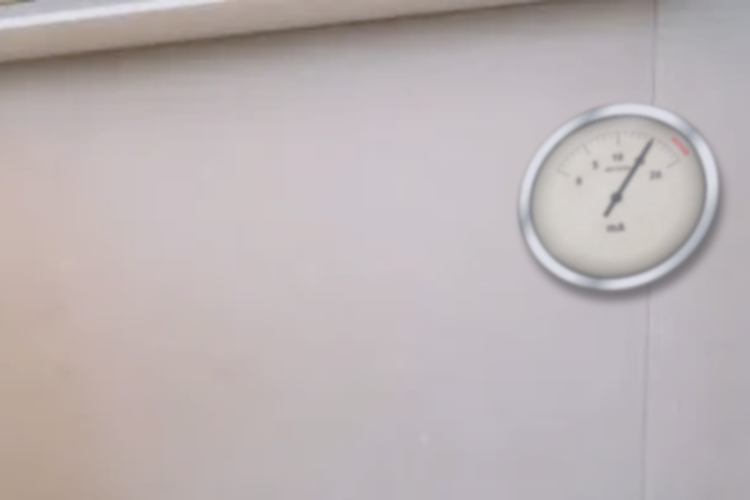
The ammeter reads {"value": 15, "unit": "mA"}
